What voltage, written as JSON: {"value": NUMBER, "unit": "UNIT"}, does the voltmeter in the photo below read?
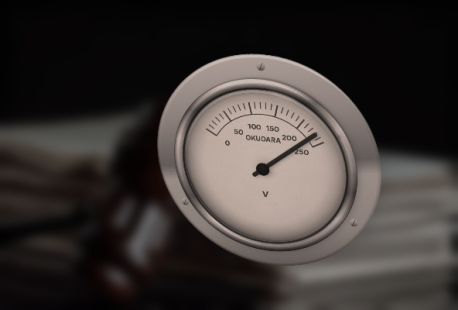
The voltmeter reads {"value": 230, "unit": "V"}
